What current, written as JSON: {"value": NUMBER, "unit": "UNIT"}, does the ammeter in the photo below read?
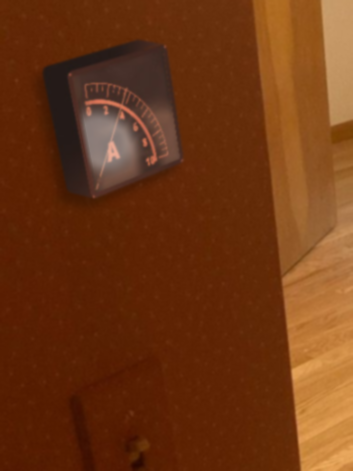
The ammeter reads {"value": 3.5, "unit": "A"}
